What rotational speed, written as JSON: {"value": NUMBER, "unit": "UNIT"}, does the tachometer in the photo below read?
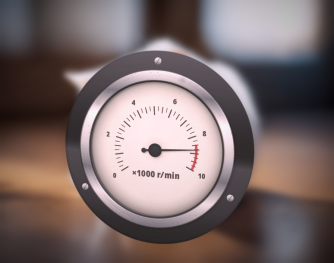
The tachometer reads {"value": 8750, "unit": "rpm"}
